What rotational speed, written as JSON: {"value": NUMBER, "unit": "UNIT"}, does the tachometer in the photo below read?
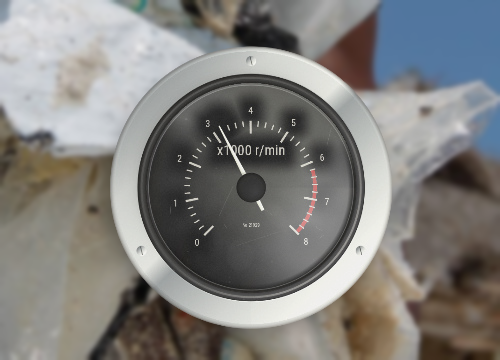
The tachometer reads {"value": 3200, "unit": "rpm"}
